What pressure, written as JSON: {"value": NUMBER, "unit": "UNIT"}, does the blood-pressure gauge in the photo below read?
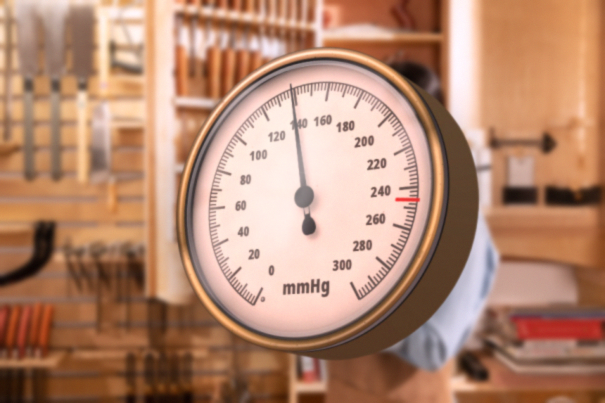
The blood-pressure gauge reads {"value": 140, "unit": "mmHg"}
